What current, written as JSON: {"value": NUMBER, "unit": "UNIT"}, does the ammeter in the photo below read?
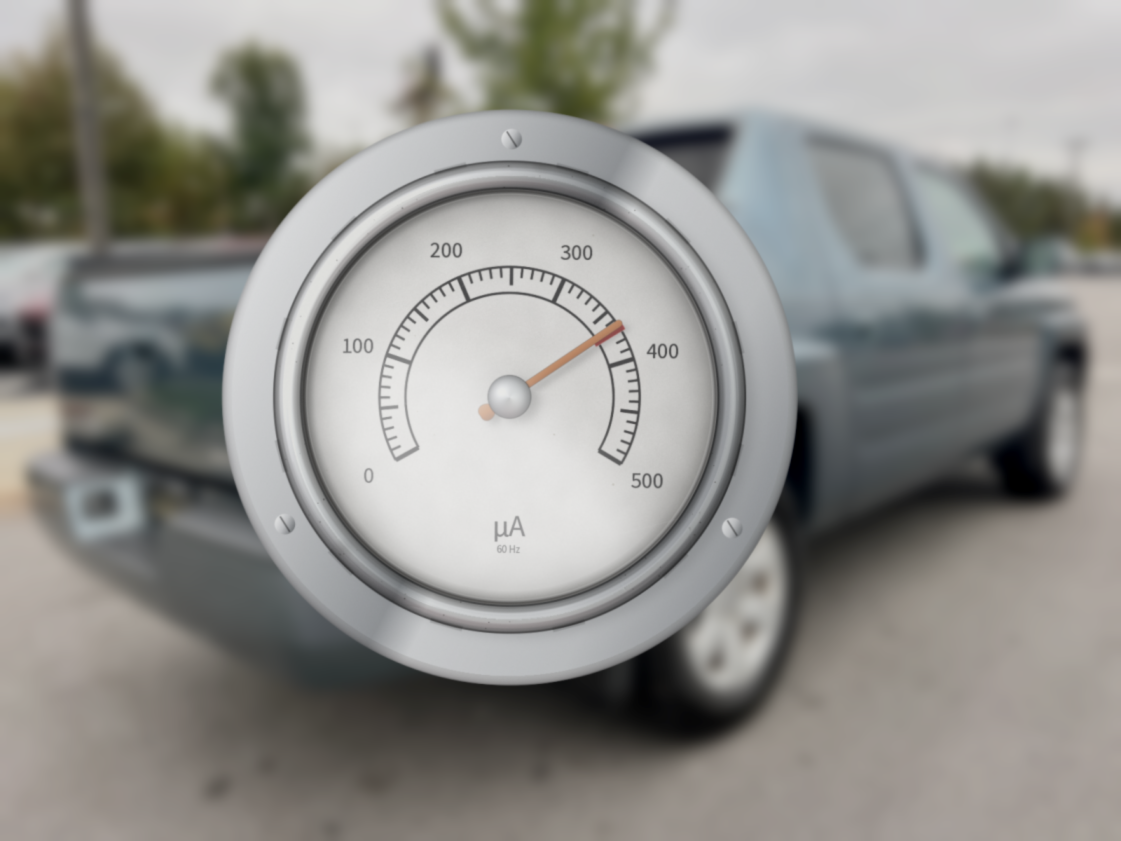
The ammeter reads {"value": 365, "unit": "µA"}
